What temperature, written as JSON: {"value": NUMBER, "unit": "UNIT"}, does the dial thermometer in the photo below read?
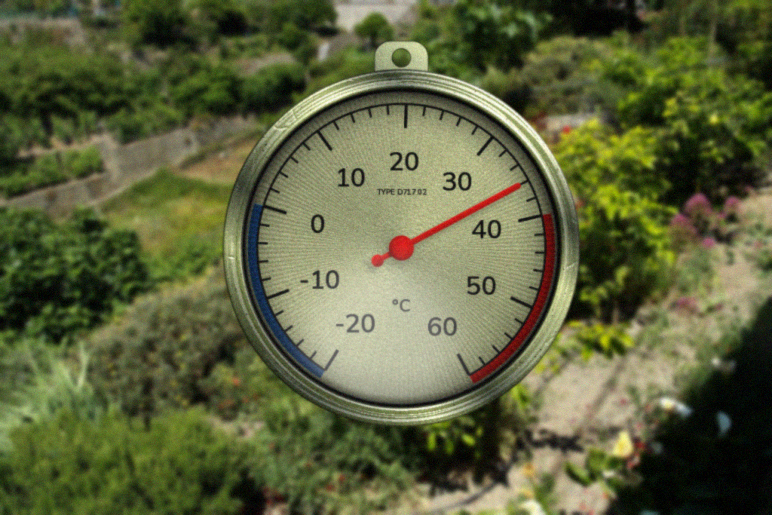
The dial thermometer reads {"value": 36, "unit": "°C"}
